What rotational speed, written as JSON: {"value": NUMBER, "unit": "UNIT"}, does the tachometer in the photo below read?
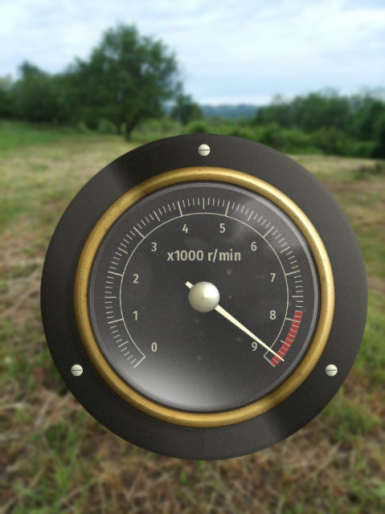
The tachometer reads {"value": 8800, "unit": "rpm"}
